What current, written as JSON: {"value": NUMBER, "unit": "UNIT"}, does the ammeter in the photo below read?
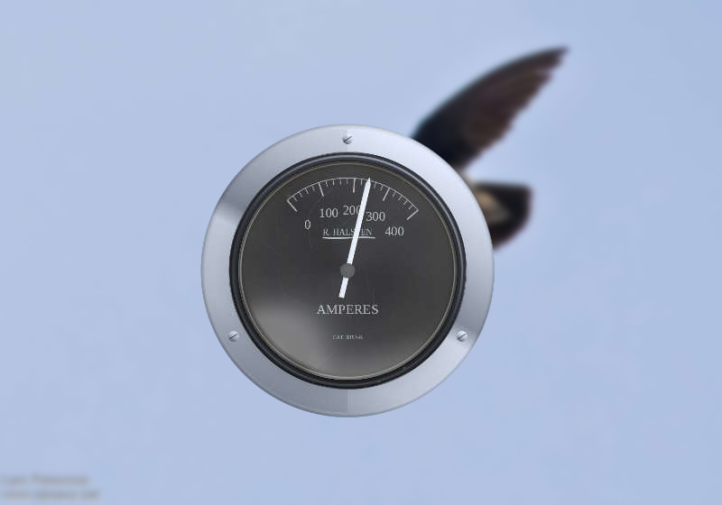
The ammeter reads {"value": 240, "unit": "A"}
